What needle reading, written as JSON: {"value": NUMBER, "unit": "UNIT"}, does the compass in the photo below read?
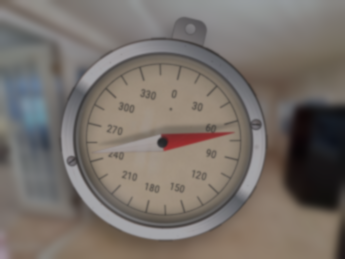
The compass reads {"value": 67.5, "unit": "°"}
